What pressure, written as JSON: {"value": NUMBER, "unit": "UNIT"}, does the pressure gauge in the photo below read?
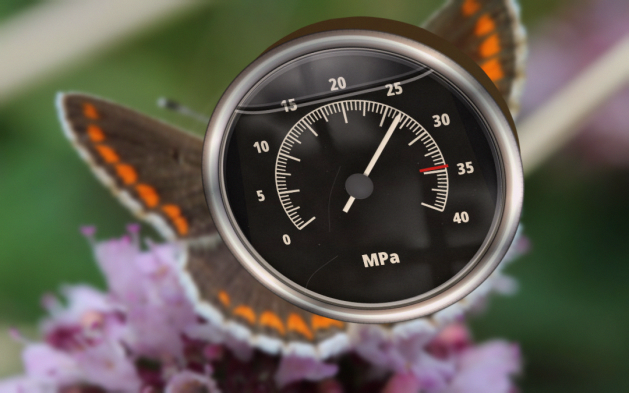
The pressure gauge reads {"value": 26.5, "unit": "MPa"}
